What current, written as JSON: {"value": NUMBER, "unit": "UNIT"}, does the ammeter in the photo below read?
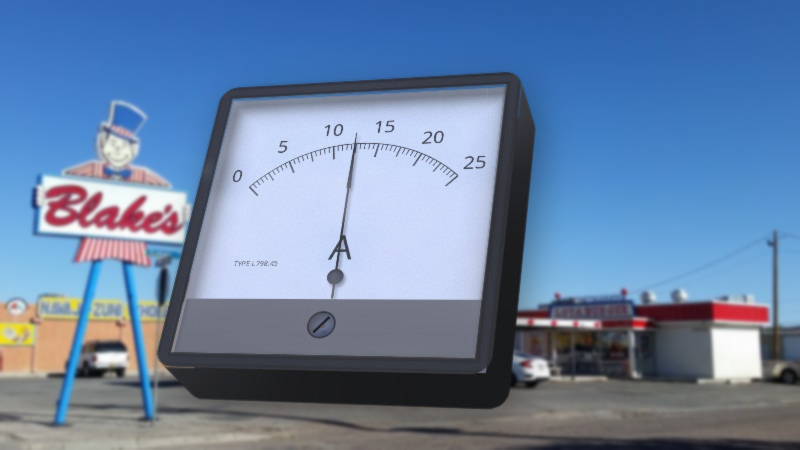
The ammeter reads {"value": 12.5, "unit": "A"}
